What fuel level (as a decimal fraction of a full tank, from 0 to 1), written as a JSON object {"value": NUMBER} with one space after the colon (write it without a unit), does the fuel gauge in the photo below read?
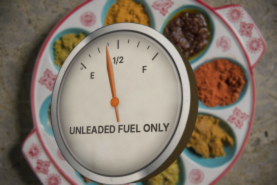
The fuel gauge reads {"value": 0.375}
